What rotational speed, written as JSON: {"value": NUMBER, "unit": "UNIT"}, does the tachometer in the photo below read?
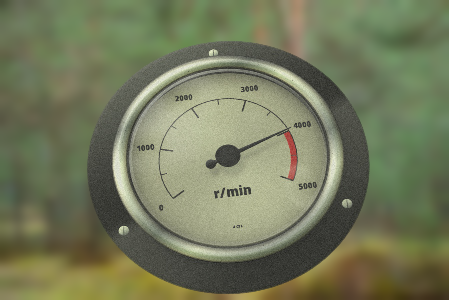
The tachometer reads {"value": 4000, "unit": "rpm"}
